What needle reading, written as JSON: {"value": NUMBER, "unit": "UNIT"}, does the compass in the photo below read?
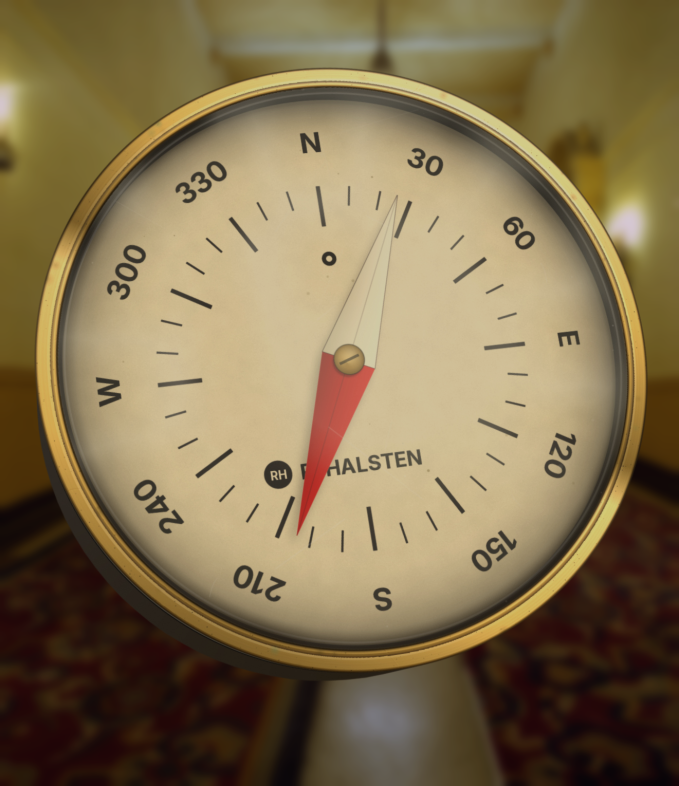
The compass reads {"value": 205, "unit": "°"}
